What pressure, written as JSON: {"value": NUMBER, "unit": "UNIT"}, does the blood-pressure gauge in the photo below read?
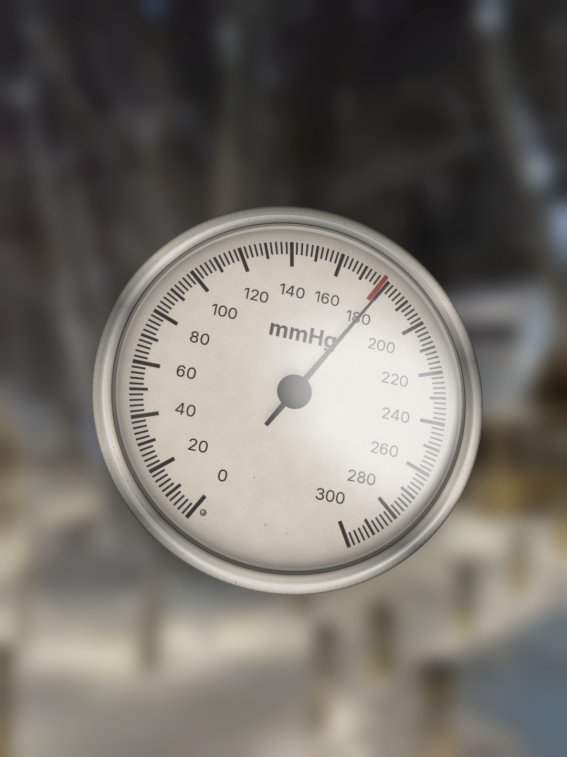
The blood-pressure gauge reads {"value": 180, "unit": "mmHg"}
